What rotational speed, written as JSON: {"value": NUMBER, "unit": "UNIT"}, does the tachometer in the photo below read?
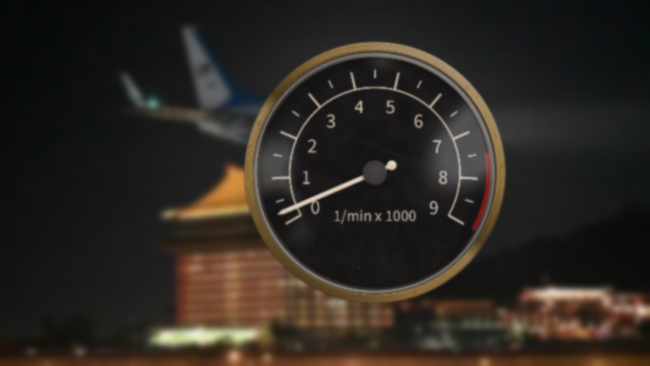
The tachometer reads {"value": 250, "unit": "rpm"}
